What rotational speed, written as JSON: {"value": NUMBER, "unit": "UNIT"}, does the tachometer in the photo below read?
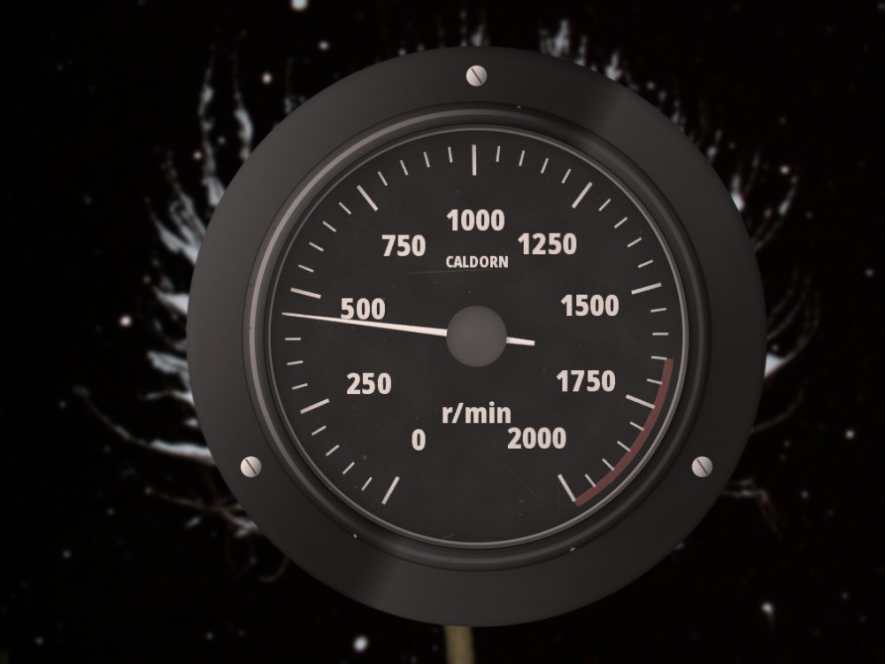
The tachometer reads {"value": 450, "unit": "rpm"}
